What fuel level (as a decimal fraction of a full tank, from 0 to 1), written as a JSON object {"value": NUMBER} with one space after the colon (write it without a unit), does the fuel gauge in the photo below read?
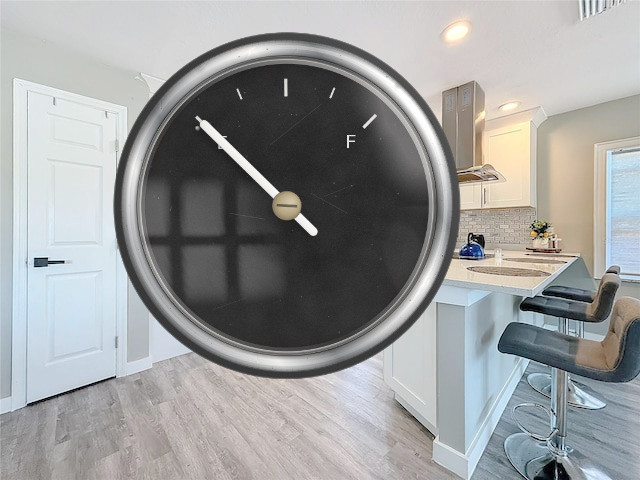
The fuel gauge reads {"value": 0}
